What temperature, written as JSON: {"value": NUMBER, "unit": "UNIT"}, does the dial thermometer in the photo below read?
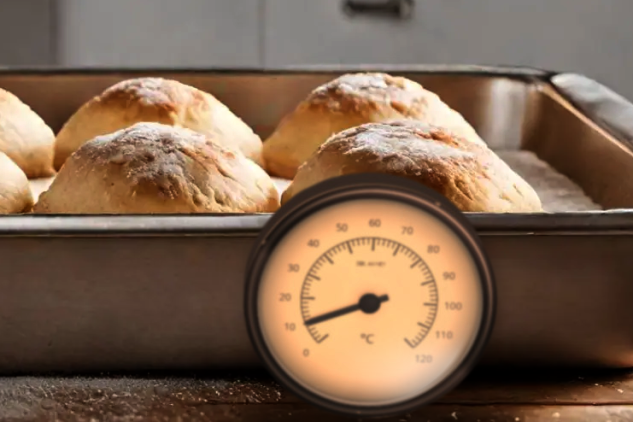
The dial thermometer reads {"value": 10, "unit": "°C"}
